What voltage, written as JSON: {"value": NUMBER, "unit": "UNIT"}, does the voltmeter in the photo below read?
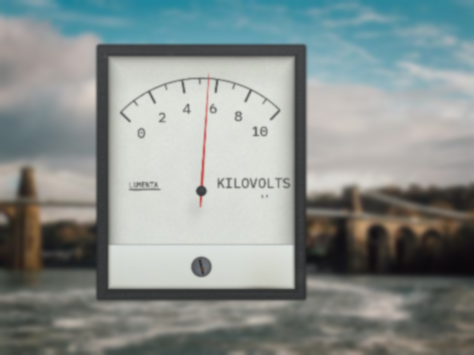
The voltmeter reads {"value": 5.5, "unit": "kV"}
